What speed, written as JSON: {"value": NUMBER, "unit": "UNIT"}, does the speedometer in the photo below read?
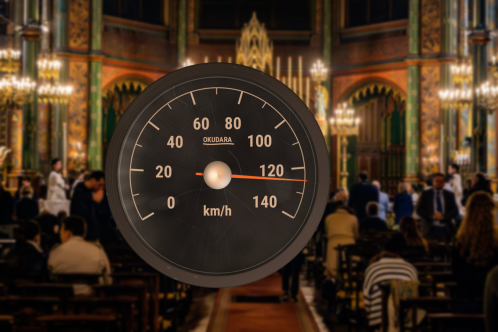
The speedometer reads {"value": 125, "unit": "km/h"}
